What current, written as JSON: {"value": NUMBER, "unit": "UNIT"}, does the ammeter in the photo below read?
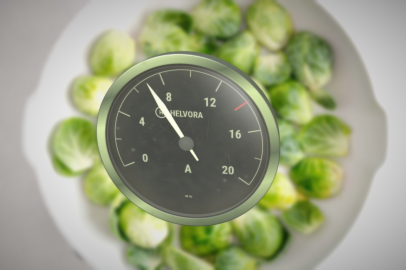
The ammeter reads {"value": 7, "unit": "A"}
